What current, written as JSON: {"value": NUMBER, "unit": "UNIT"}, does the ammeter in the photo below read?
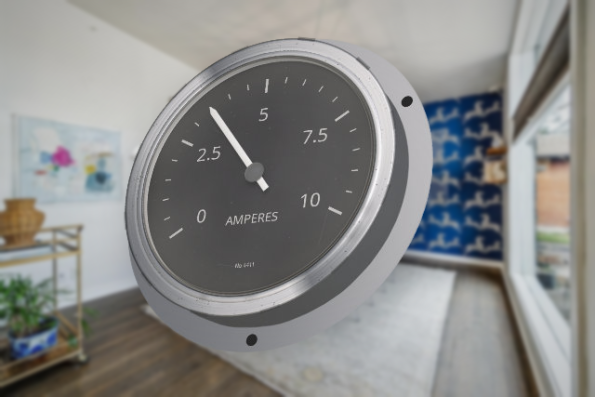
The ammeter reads {"value": 3.5, "unit": "A"}
